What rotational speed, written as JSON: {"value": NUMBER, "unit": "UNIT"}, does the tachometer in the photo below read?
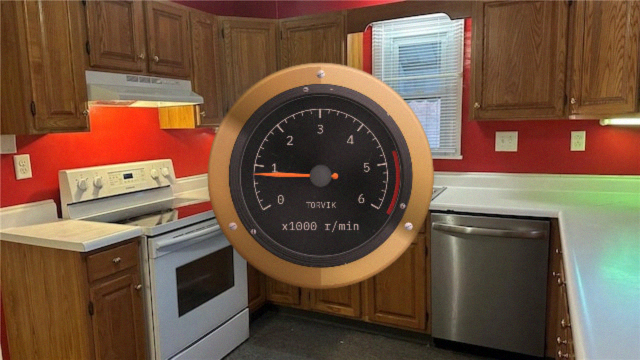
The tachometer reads {"value": 800, "unit": "rpm"}
